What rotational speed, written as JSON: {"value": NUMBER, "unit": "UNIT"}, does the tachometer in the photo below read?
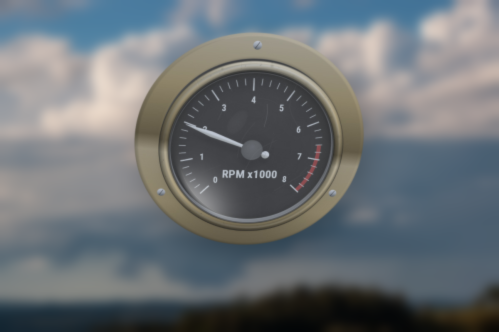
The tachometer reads {"value": 2000, "unit": "rpm"}
